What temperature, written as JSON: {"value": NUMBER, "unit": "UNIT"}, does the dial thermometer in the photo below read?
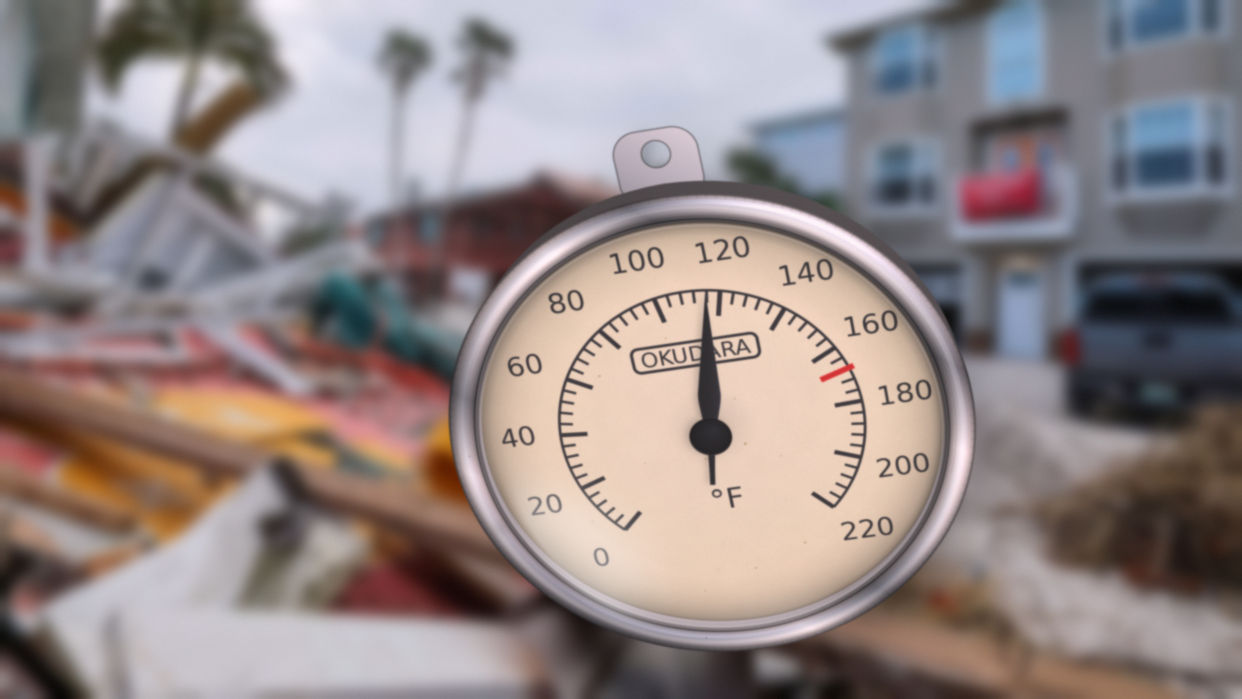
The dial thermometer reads {"value": 116, "unit": "°F"}
